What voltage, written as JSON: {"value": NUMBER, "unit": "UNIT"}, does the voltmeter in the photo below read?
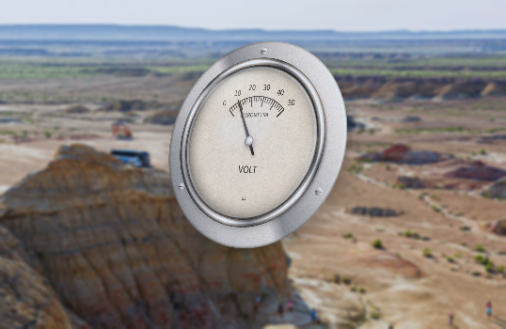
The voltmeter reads {"value": 10, "unit": "V"}
